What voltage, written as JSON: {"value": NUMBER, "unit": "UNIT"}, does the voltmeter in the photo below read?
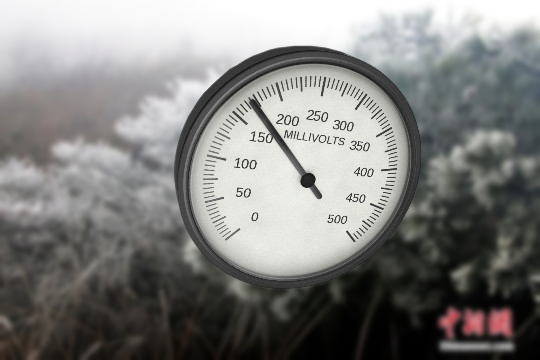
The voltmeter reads {"value": 170, "unit": "mV"}
